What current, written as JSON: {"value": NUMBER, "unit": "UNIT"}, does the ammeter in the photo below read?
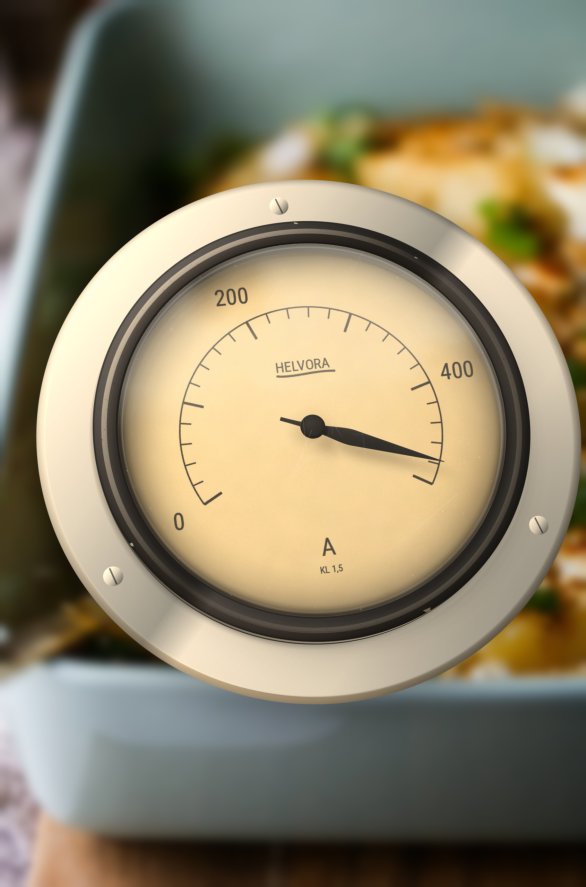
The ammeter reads {"value": 480, "unit": "A"}
